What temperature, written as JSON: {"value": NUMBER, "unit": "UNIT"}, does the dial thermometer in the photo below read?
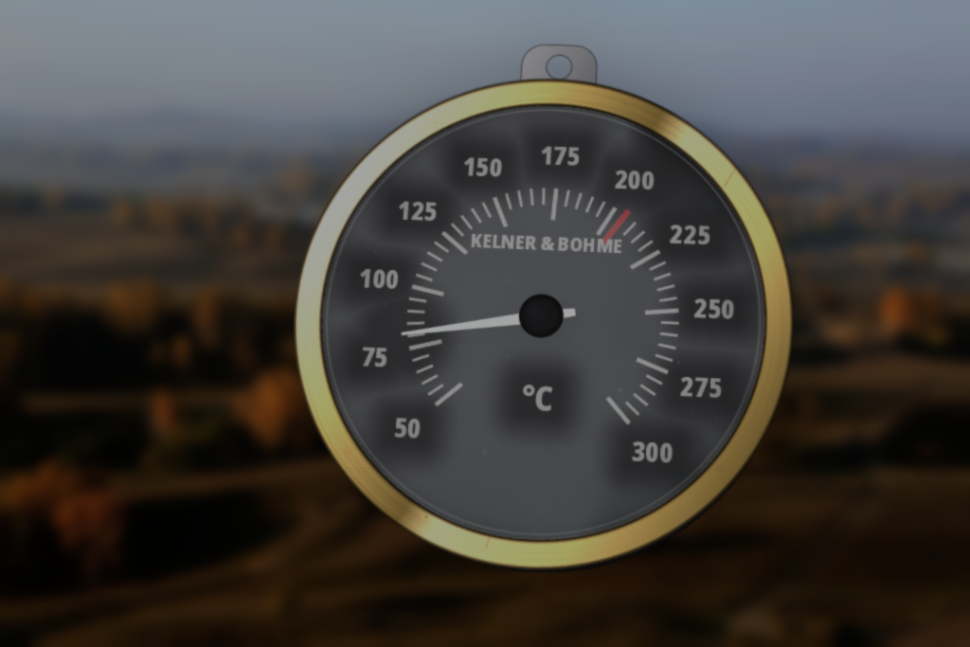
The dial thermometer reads {"value": 80, "unit": "°C"}
